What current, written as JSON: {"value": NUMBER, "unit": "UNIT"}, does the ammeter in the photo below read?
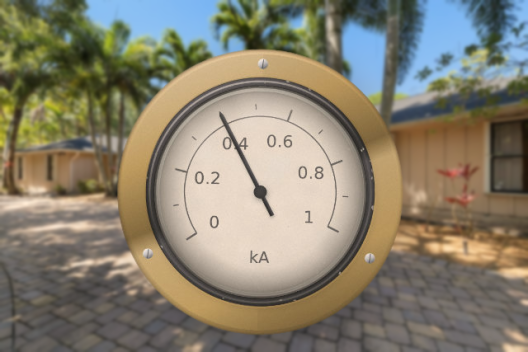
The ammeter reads {"value": 0.4, "unit": "kA"}
